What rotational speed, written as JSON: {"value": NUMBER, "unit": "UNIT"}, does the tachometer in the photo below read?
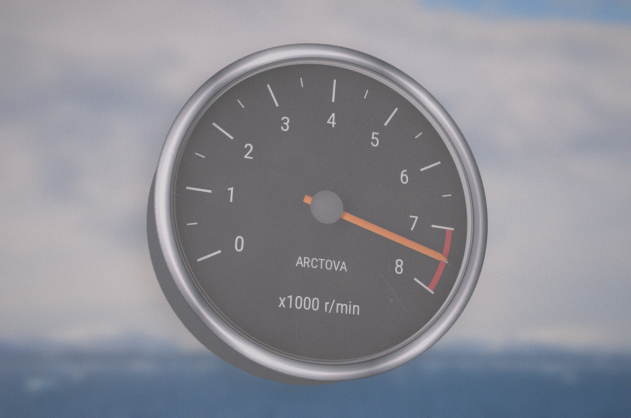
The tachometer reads {"value": 7500, "unit": "rpm"}
